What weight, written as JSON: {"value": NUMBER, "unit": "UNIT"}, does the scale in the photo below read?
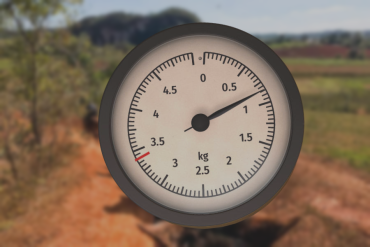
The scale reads {"value": 0.85, "unit": "kg"}
